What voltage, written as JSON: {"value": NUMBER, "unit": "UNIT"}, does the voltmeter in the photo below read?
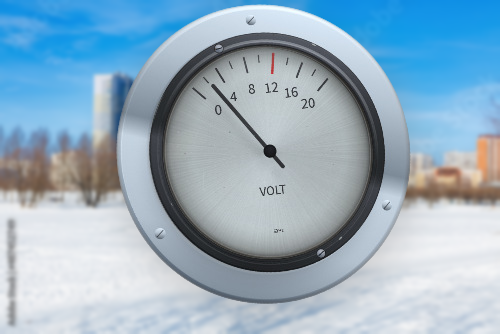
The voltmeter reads {"value": 2, "unit": "V"}
